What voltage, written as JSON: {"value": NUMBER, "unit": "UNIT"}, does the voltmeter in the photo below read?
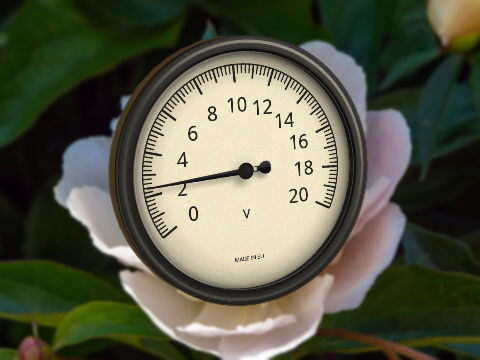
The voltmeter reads {"value": 2.4, "unit": "V"}
